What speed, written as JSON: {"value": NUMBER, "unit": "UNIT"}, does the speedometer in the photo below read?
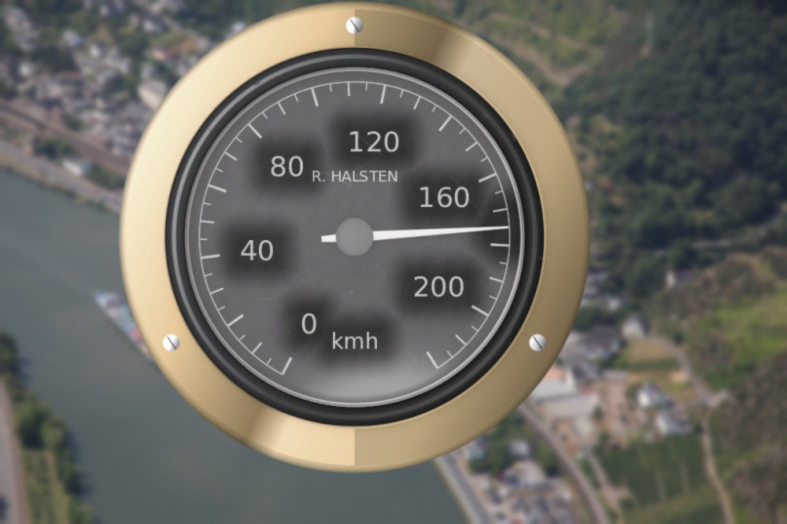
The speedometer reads {"value": 175, "unit": "km/h"}
